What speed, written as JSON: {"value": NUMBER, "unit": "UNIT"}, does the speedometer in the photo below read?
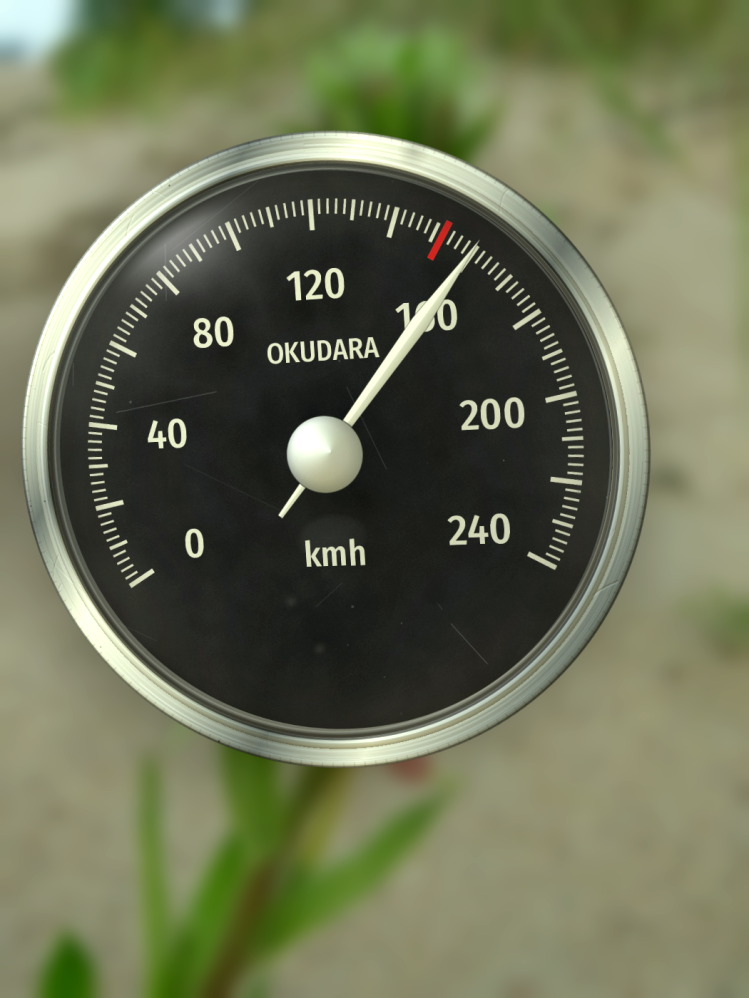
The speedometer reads {"value": 160, "unit": "km/h"}
